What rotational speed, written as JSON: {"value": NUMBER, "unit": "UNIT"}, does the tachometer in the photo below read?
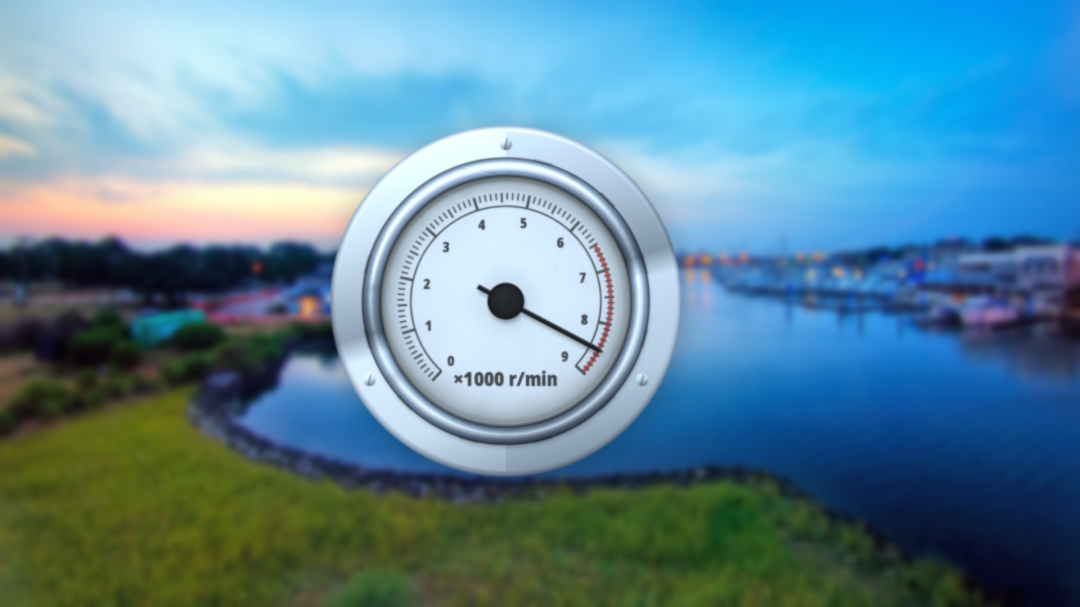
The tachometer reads {"value": 8500, "unit": "rpm"}
